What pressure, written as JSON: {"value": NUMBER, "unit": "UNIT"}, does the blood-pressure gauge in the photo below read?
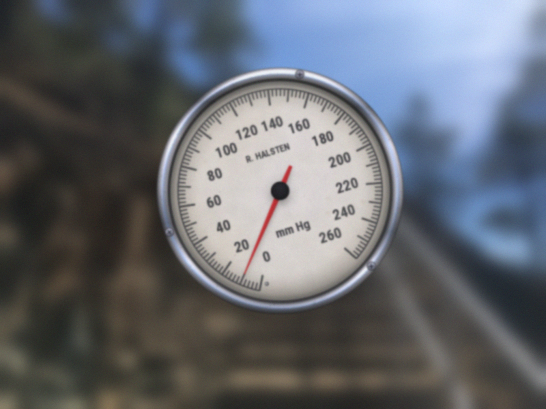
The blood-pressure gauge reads {"value": 10, "unit": "mmHg"}
